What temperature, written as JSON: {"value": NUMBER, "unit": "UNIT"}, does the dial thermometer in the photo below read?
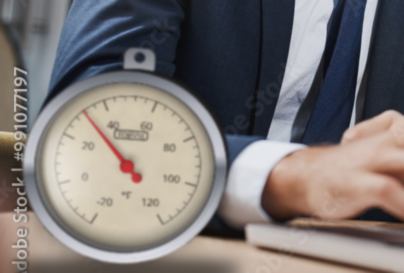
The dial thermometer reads {"value": 32, "unit": "°F"}
